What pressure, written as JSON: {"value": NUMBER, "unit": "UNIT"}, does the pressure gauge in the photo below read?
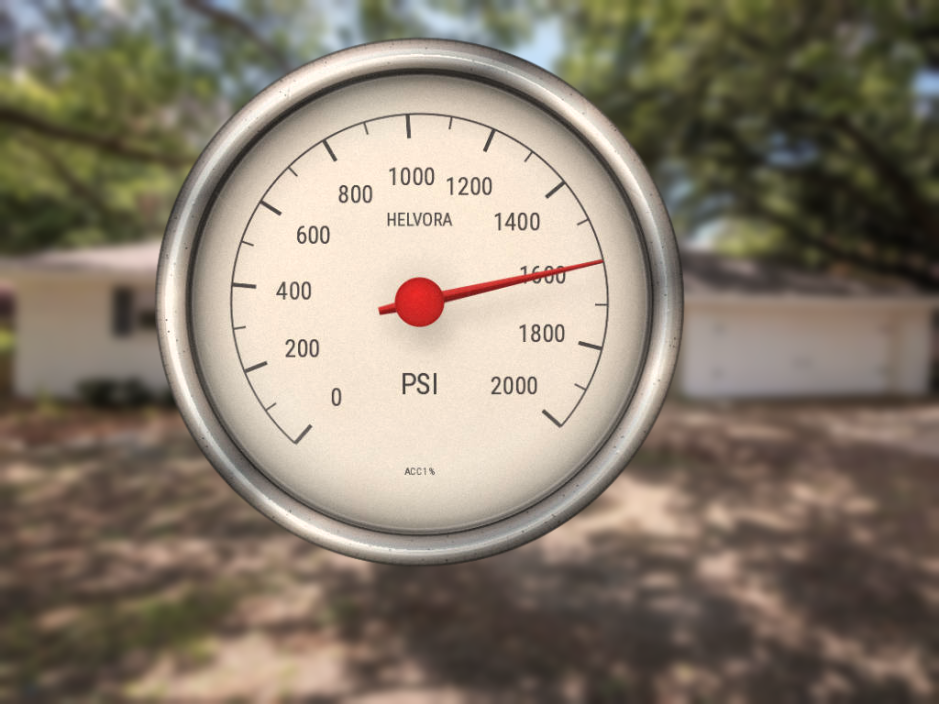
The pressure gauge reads {"value": 1600, "unit": "psi"}
